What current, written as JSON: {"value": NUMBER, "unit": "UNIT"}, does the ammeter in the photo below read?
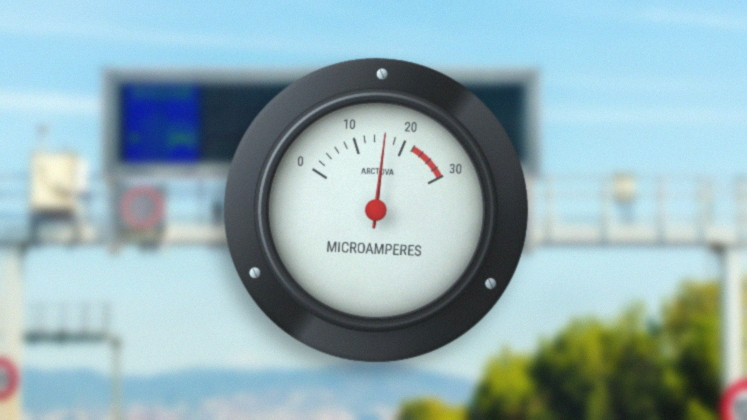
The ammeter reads {"value": 16, "unit": "µA"}
